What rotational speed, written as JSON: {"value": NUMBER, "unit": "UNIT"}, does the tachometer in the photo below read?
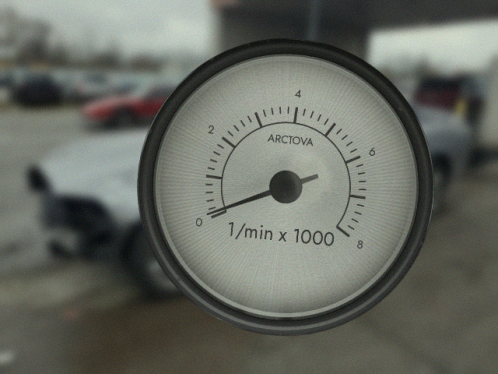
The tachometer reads {"value": 100, "unit": "rpm"}
